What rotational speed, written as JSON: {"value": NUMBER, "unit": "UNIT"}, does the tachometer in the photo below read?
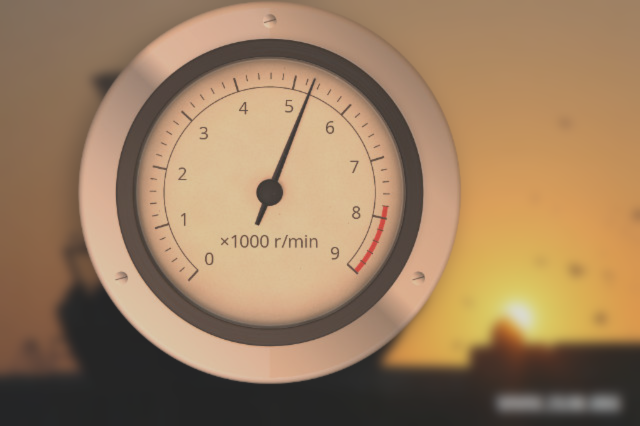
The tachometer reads {"value": 5300, "unit": "rpm"}
